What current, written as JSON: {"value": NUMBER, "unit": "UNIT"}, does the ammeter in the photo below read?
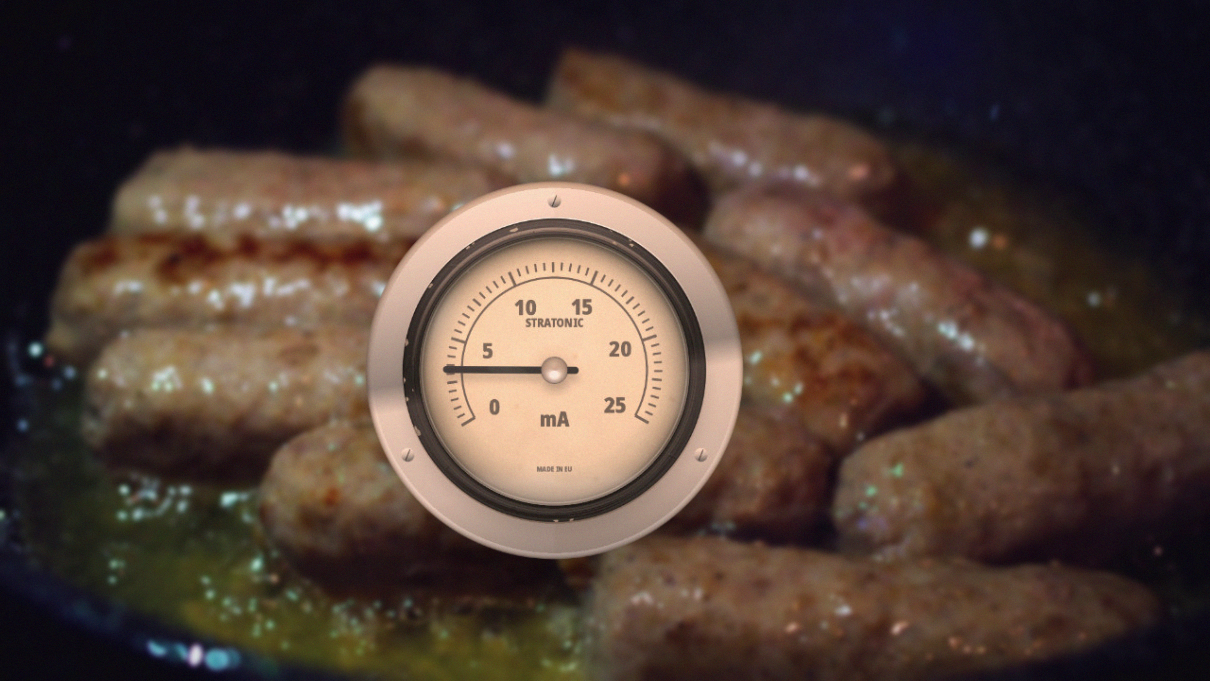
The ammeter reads {"value": 3.25, "unit": "mA"}
